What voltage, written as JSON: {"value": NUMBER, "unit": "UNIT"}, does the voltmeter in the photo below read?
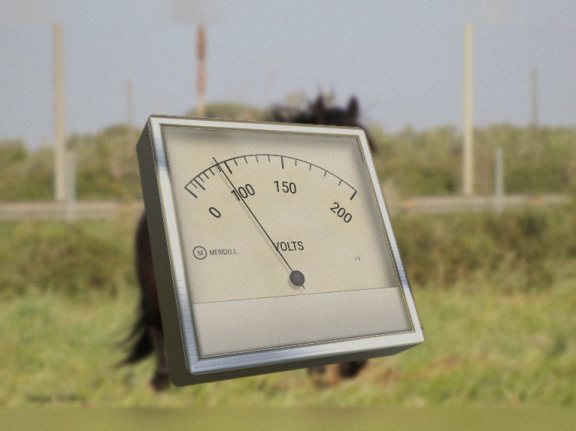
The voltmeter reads {"value": 90, "unit": "V"}
